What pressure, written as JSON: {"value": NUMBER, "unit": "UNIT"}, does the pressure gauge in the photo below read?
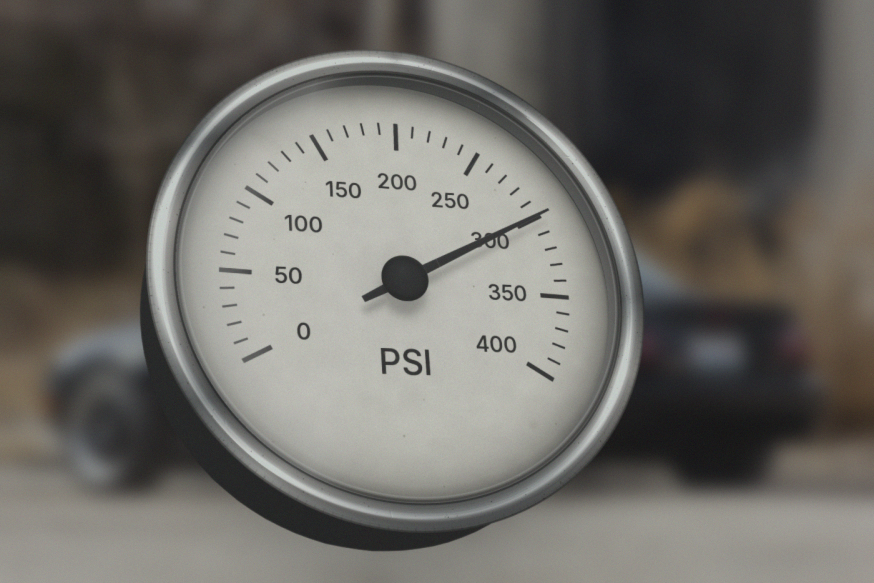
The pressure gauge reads {"value": 300, "unit": "psi"}
